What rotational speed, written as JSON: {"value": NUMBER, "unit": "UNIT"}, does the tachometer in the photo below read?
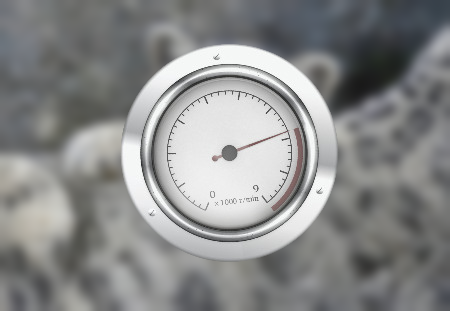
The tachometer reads {"value": 6800, "unit": "rpm"}
